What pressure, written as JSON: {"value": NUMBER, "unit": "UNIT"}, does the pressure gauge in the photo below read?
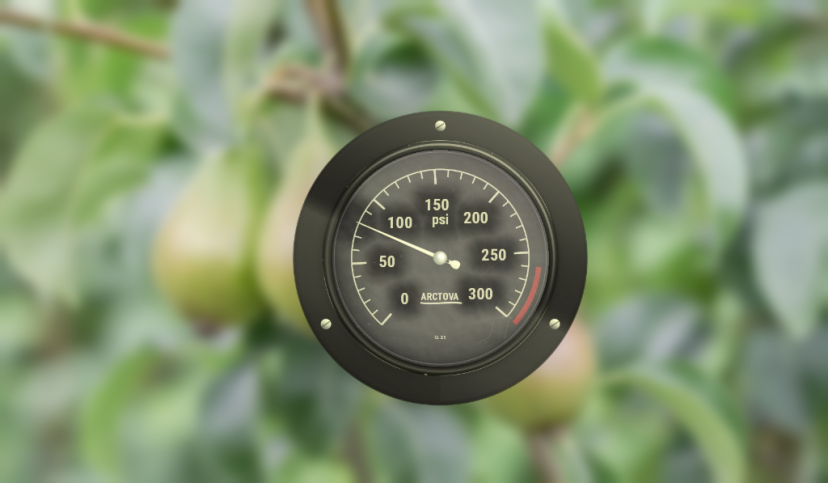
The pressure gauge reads {"value": 80, "unit": "psi"}
